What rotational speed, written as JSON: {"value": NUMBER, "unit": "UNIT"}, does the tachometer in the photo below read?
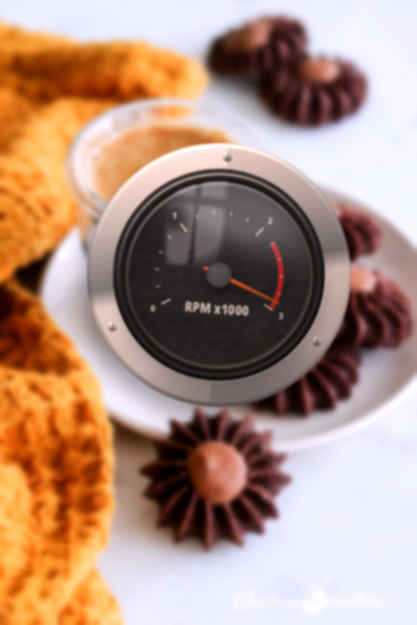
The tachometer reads {"value": 2900, "unit": "rpm"}
